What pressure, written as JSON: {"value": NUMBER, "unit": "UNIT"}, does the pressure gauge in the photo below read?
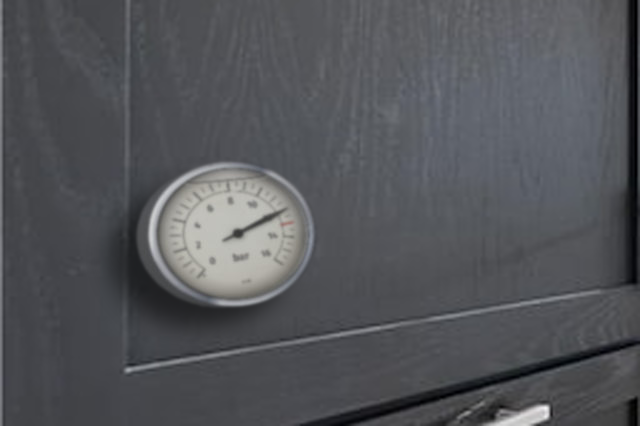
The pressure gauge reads {"value": 12, "unit": "bar"}
